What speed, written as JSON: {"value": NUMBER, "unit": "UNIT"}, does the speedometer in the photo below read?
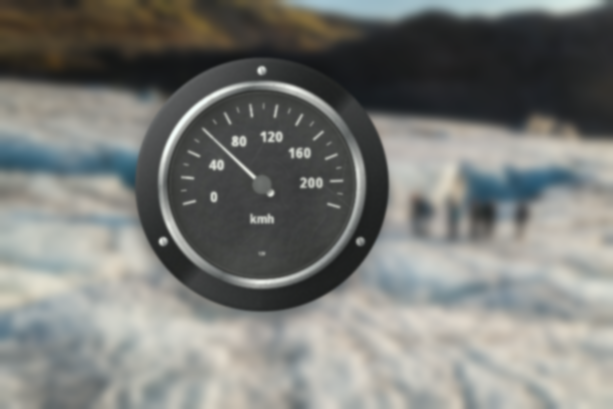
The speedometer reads {"value": 60, "unit": "km/h"}
